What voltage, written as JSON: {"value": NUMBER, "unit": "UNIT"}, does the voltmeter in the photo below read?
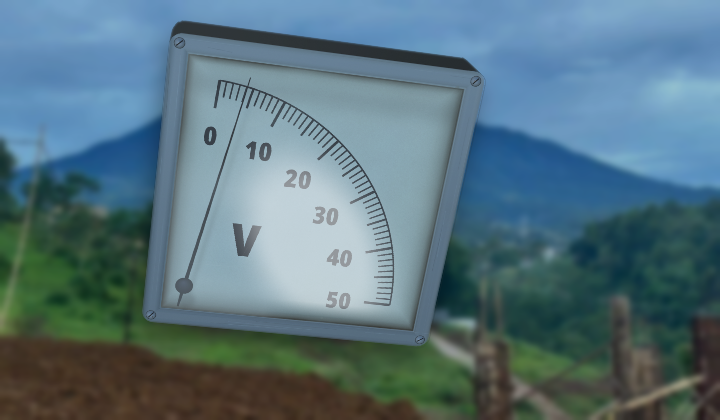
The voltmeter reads {"value": 4, "unit": "V"}
